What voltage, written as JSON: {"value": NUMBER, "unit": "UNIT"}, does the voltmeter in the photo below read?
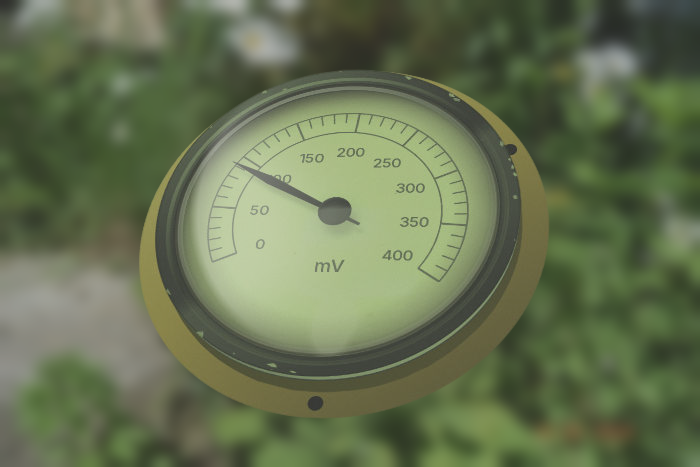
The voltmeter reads {"value": 90, "unit": "mV"}
